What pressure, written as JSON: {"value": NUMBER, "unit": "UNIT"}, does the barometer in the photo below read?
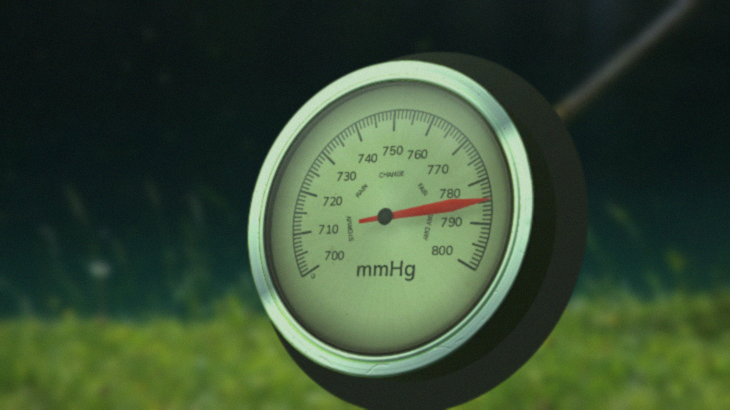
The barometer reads {"value": 785, "unit": "mmHg"}
